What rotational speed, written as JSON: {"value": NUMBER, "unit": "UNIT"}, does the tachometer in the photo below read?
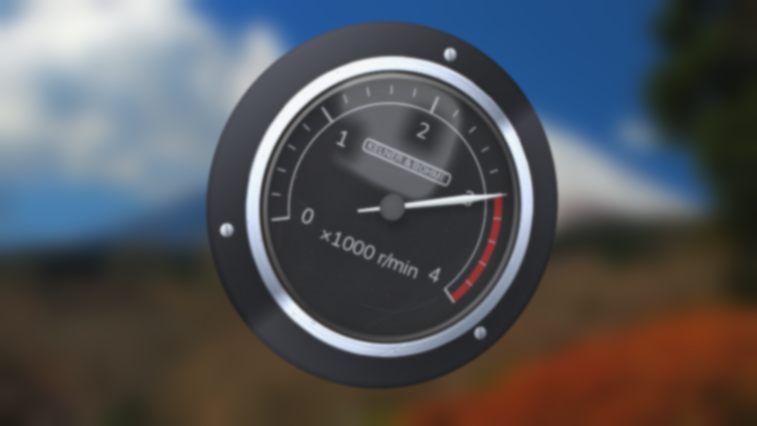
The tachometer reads {"value": 3000, "unit": "rpm"}
